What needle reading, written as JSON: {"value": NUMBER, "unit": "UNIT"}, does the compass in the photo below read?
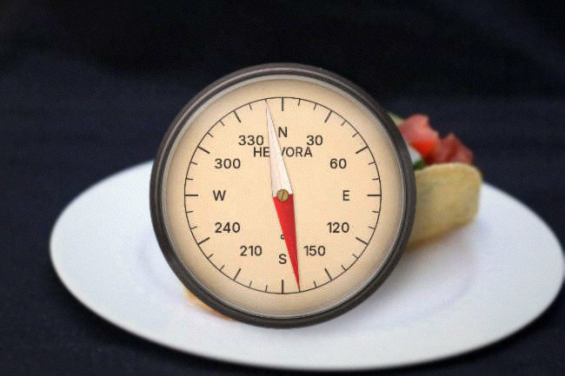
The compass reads {"value": 170, "unit": "°"}
